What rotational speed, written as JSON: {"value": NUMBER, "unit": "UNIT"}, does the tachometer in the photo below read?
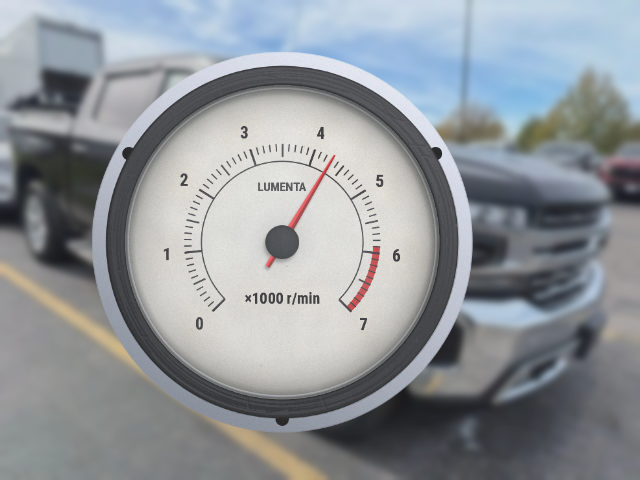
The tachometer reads {"value": 4300, "unit": "rpm"}
